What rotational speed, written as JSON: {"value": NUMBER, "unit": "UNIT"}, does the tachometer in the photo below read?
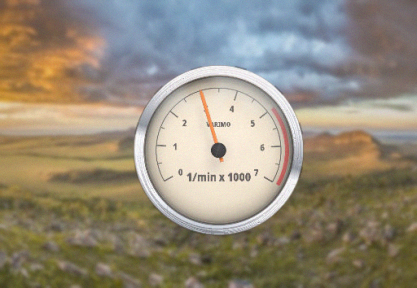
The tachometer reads {"value": 3000, "unit": "rpm"}
